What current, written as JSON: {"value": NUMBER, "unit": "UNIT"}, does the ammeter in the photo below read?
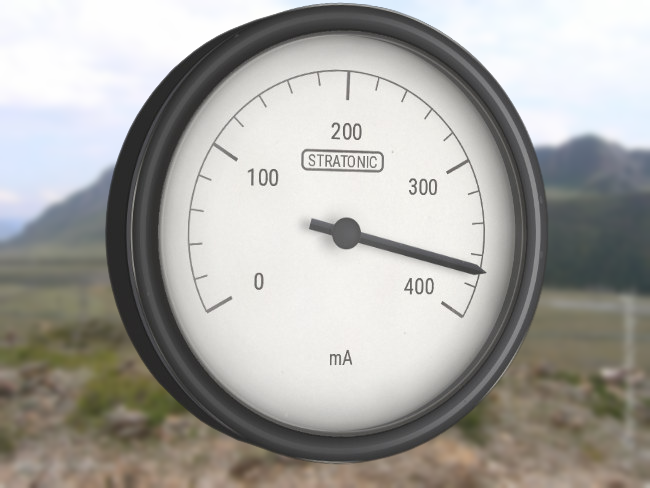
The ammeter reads {"value": 370, "unit": "mA"}
